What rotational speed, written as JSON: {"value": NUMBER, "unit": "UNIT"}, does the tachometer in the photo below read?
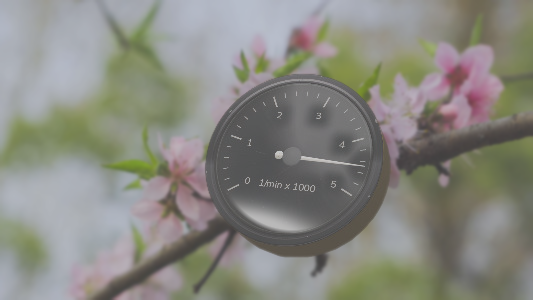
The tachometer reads {"value": 4500, "unit": "rpm"}
